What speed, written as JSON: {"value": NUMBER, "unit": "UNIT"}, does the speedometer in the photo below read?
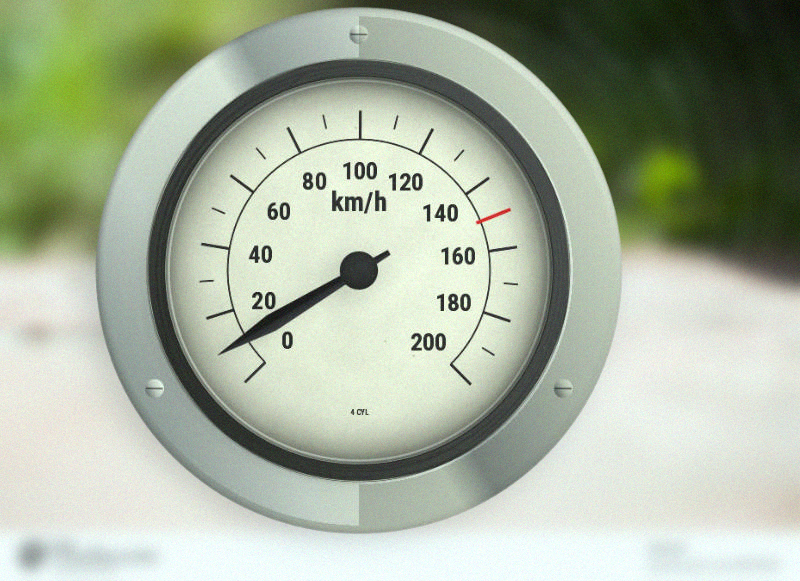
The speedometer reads {"value": 10, "unit": "km/h"}
